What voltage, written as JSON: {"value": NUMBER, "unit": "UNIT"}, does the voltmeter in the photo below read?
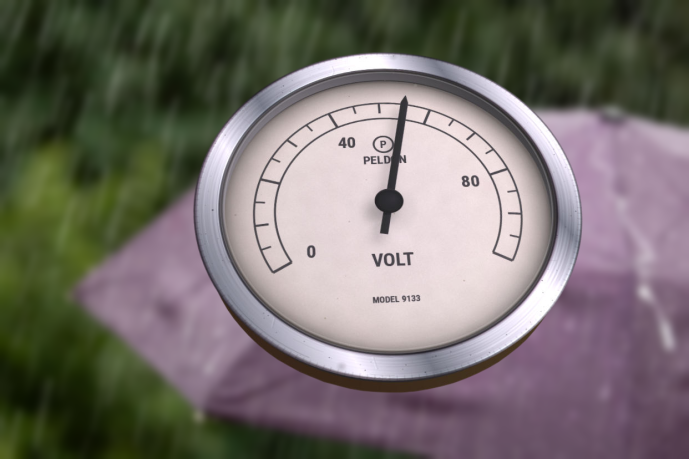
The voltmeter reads {"value": 55, "unit": "V"}
